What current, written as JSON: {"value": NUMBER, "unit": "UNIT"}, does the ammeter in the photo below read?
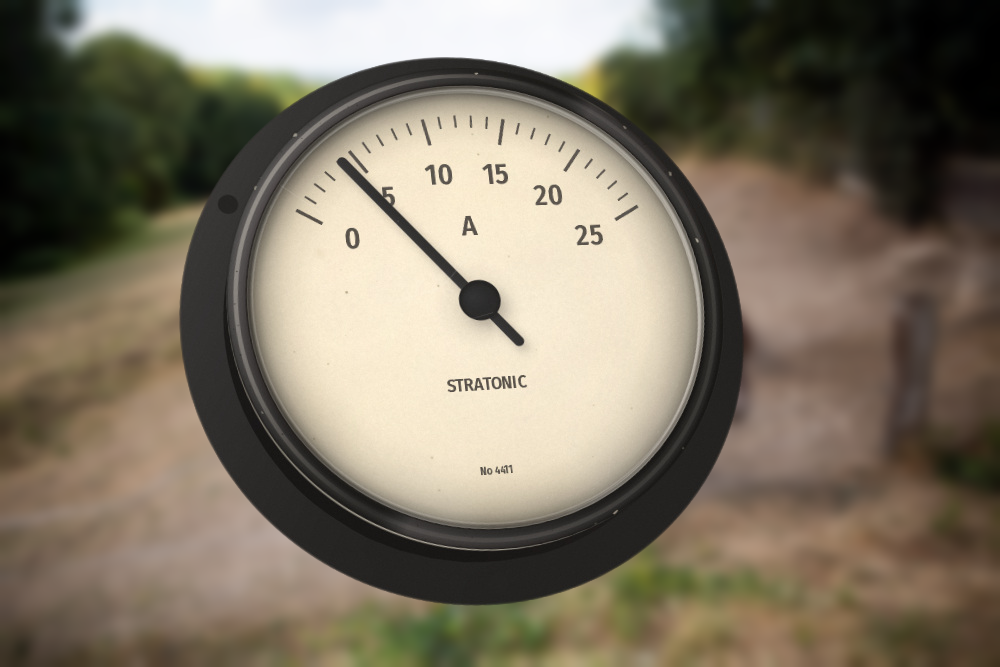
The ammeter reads {"value": 4, "unit": "A"}
